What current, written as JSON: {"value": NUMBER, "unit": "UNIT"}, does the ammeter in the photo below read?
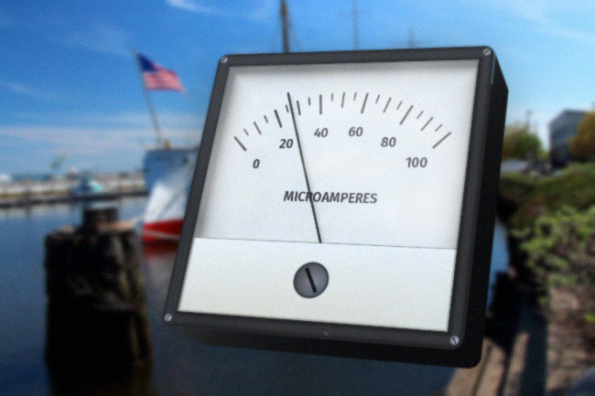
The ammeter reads {"value": 27.5, "unit": "µA"}
